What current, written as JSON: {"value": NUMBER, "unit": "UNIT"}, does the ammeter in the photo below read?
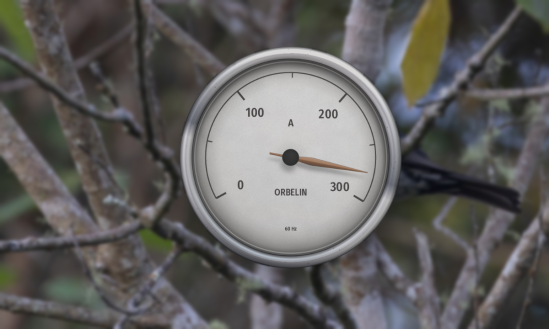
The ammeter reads {"value": 275, "unit": "A"}
